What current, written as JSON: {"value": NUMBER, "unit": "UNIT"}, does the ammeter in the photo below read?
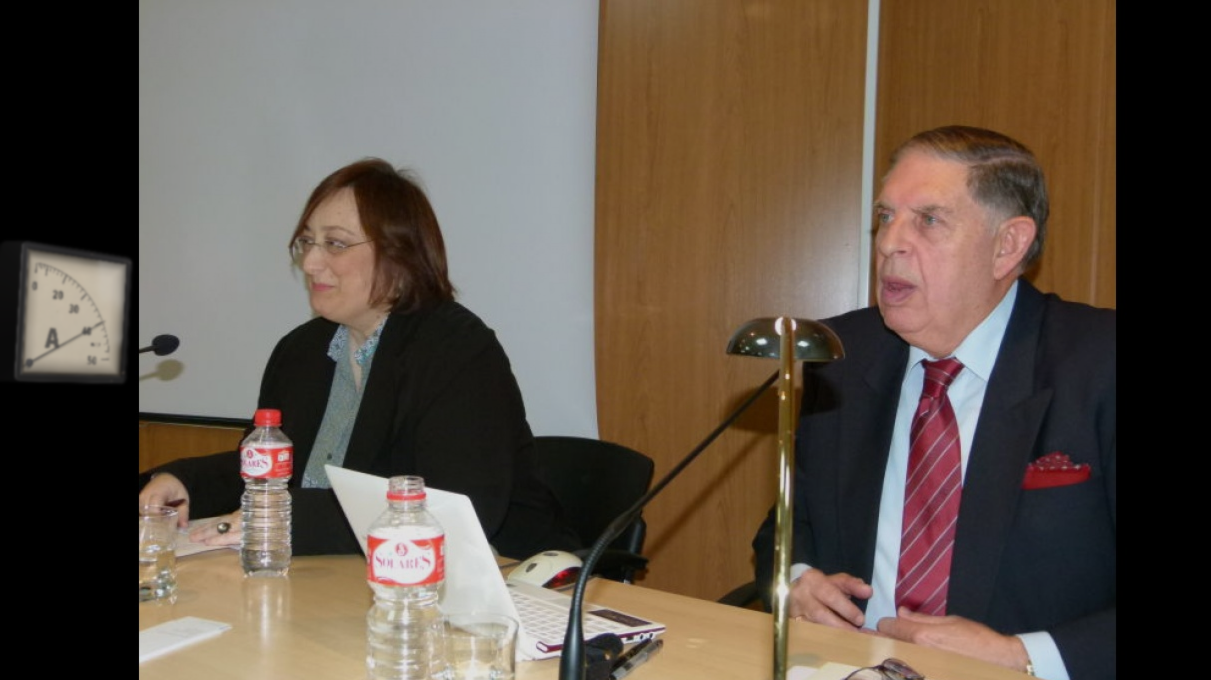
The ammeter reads {"value": 40, "unit": "A"}
